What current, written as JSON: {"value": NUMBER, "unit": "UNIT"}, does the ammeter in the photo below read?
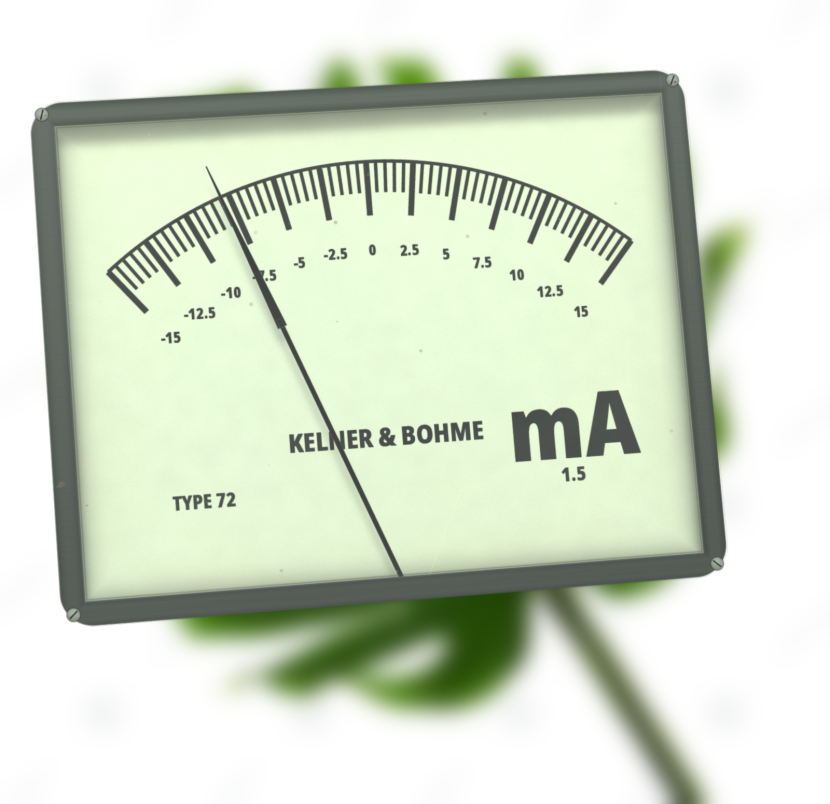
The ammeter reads {"value": -8, "unit": "mA"}
